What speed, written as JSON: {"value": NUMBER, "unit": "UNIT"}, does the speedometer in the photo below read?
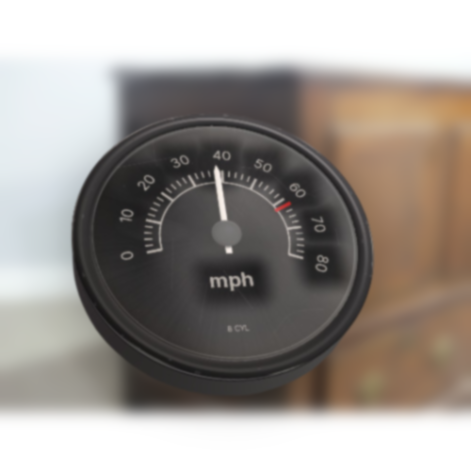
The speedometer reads {"value": 38, "unit": "mph"}
